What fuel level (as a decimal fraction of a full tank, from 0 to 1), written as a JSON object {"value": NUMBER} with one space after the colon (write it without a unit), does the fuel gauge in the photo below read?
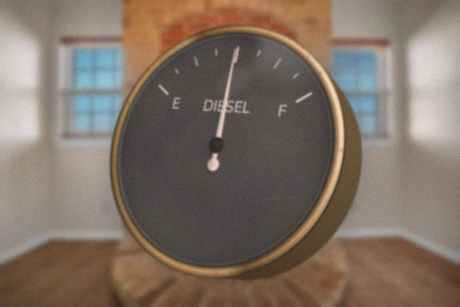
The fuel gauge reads {"value": 0.5}
